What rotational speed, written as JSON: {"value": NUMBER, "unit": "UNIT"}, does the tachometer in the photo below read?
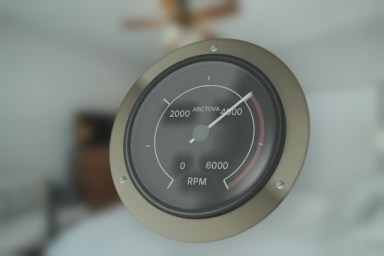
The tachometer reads {"value": 4000, "unit": "rpm"}
